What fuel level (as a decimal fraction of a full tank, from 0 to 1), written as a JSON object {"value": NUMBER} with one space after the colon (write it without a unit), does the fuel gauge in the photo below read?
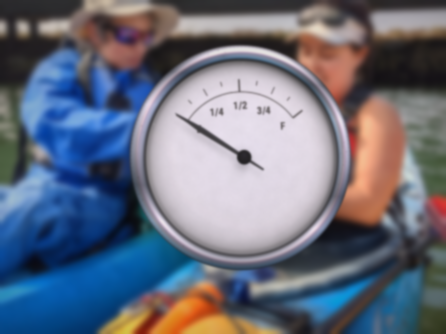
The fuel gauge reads {"value": 0}
